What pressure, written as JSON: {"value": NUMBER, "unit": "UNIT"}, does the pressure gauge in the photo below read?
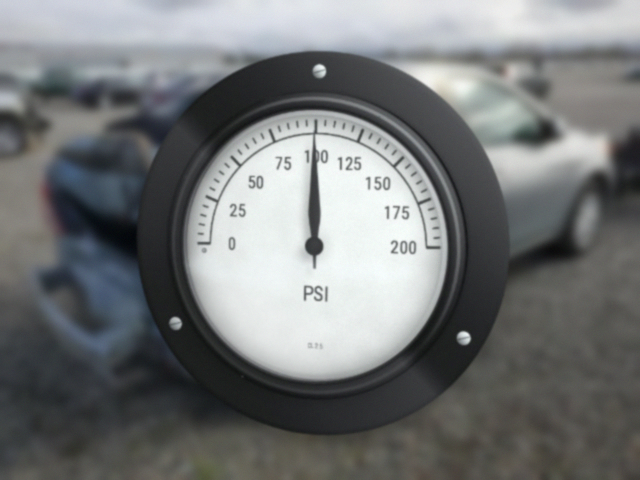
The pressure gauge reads {"value": 100, "unit": "psi"}
